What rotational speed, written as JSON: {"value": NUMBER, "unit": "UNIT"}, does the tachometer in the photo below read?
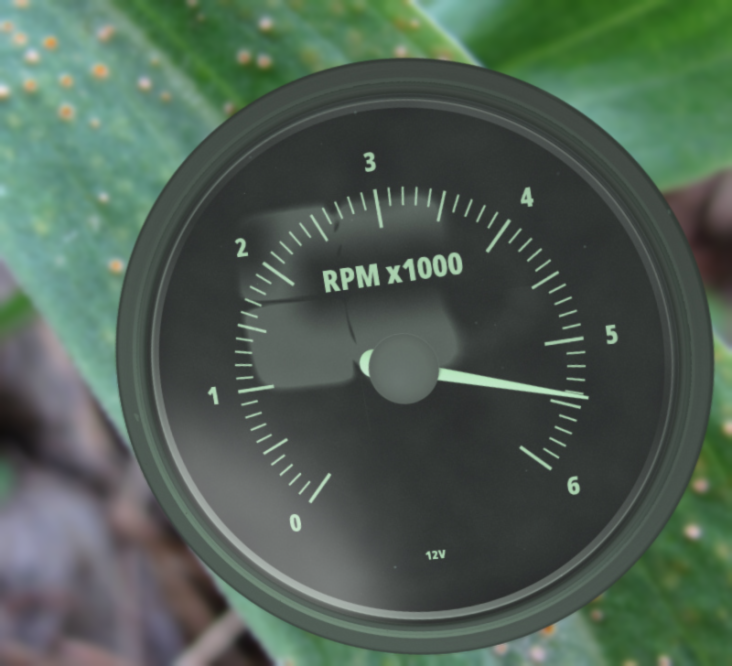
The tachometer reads {"value": 5400, "unit": "rpm"}
